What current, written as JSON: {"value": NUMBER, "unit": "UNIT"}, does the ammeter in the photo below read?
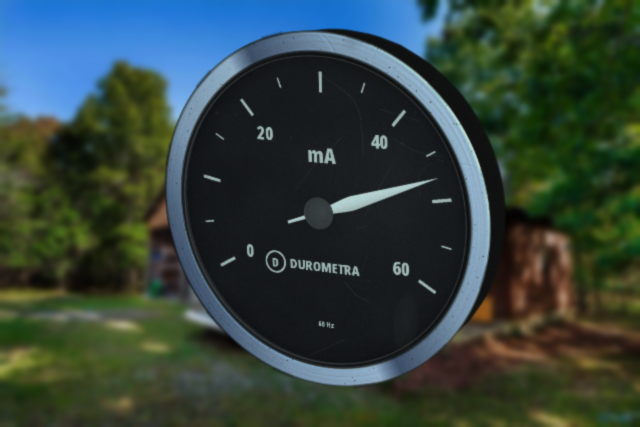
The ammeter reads {"value": 47.5, "unit": "mA"}
